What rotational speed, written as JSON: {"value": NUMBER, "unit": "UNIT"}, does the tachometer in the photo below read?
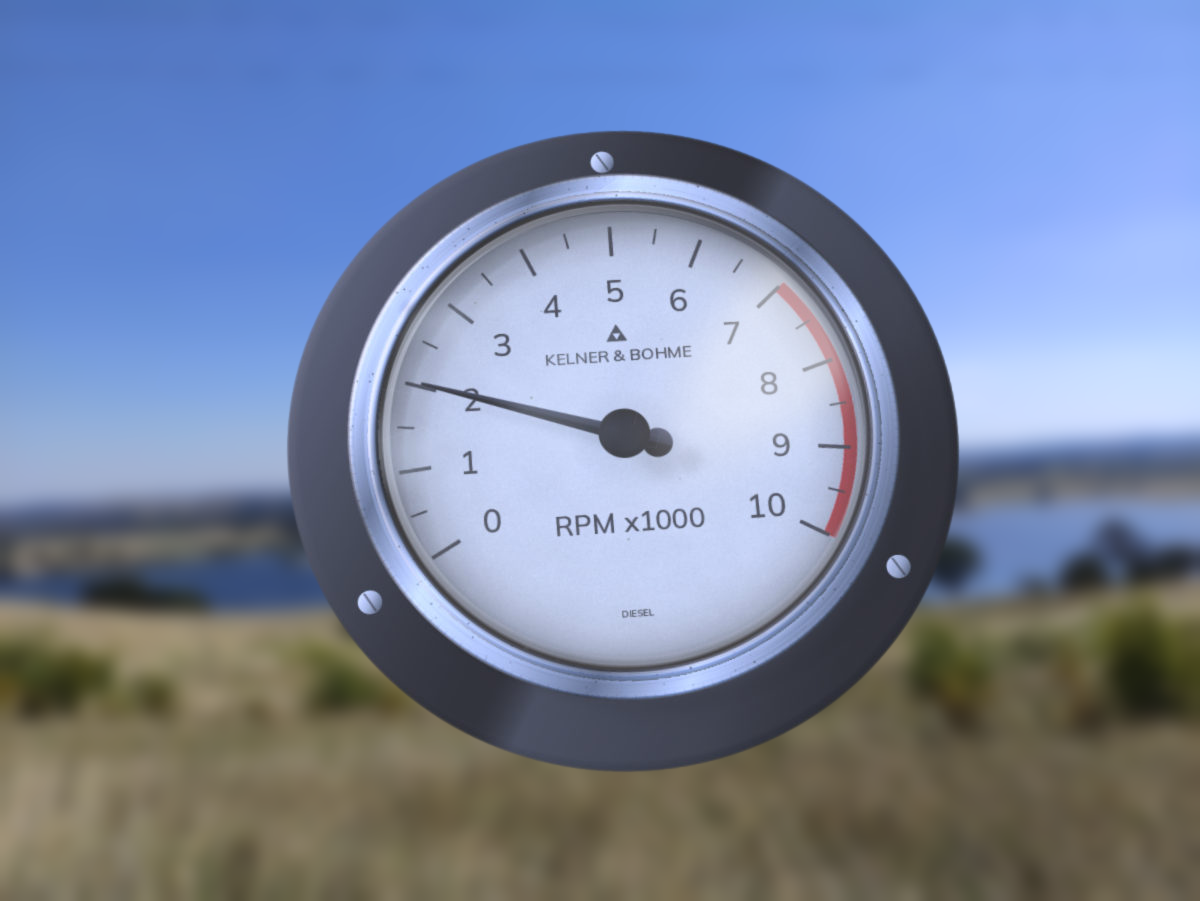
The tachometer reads {"value": 2000, "unit": "rpm"}
